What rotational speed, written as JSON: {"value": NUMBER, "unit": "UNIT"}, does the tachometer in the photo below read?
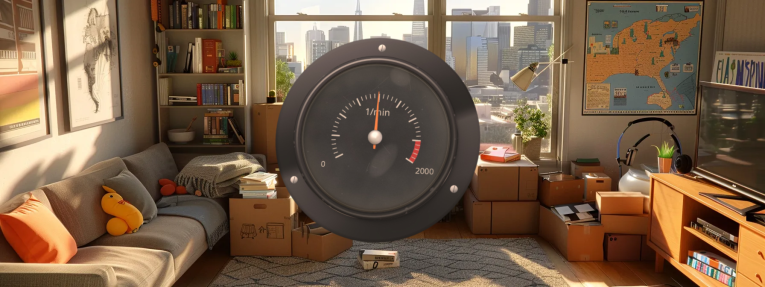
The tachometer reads {"value": 1000, "unit": "rpm"}
